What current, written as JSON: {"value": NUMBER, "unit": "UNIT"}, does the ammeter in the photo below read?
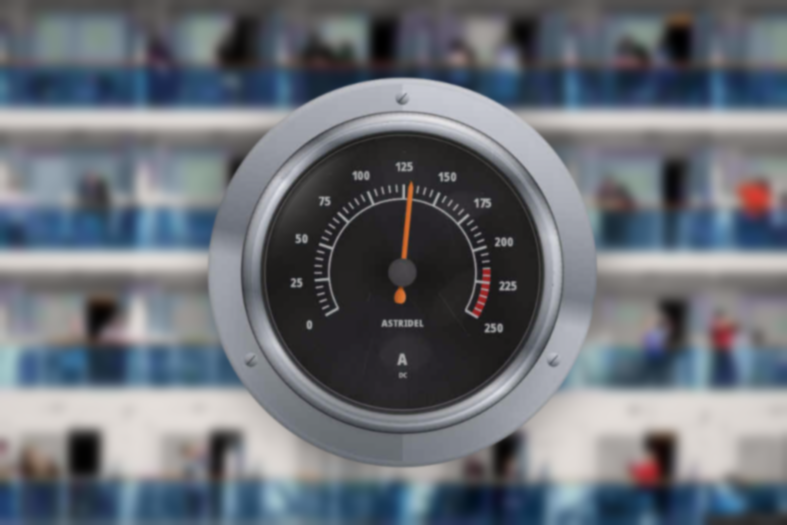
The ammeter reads {"value": 130, "unit": "A"}
